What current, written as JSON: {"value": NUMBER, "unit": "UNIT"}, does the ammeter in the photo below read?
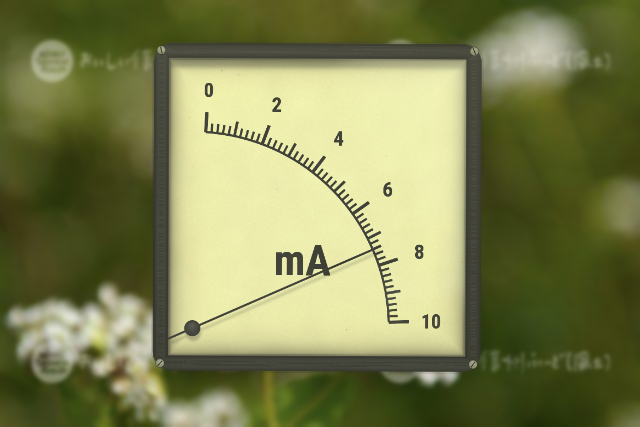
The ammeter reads {"value": 7.4, "unit": "mA"}
